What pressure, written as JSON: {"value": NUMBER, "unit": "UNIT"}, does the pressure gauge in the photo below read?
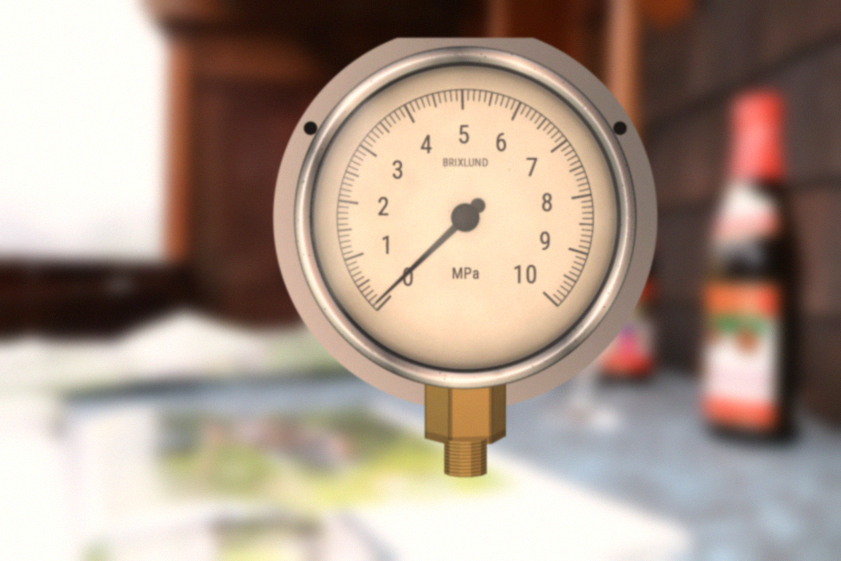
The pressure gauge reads {"value": 0.1, "unit": "MPa"}
